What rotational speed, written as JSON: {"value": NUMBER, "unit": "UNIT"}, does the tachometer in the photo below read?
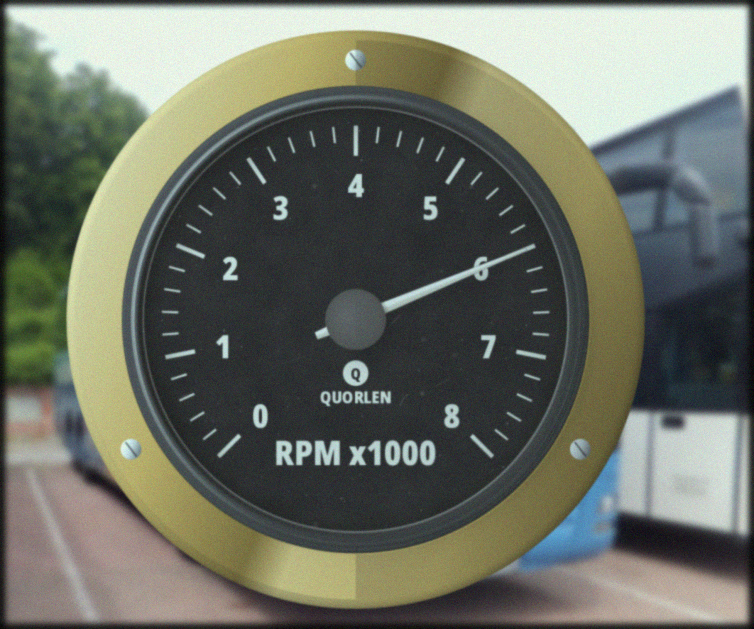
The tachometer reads {"value": 6000, "unit": "rpm"}
